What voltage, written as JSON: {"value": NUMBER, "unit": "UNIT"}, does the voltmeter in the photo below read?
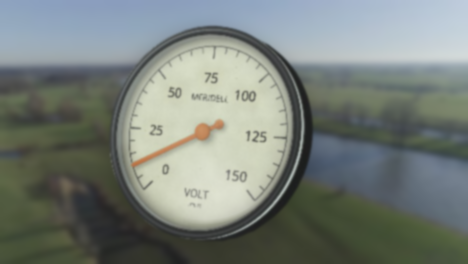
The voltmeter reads {"value": 10, "unit": "V"}
